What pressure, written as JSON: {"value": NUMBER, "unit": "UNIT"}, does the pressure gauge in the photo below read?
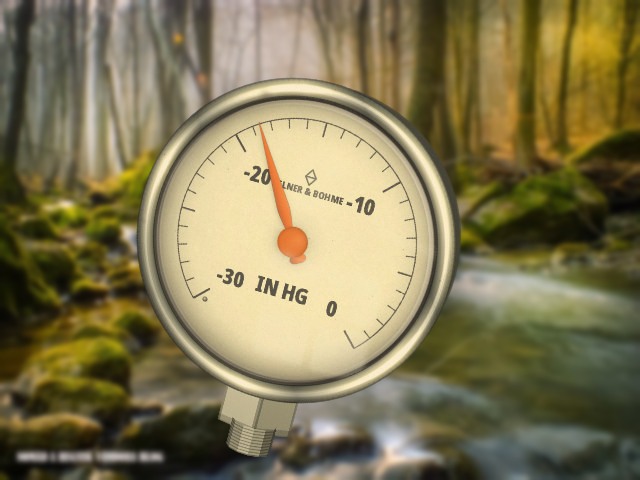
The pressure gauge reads {"value": -18.5, "unit": "inHg"}
